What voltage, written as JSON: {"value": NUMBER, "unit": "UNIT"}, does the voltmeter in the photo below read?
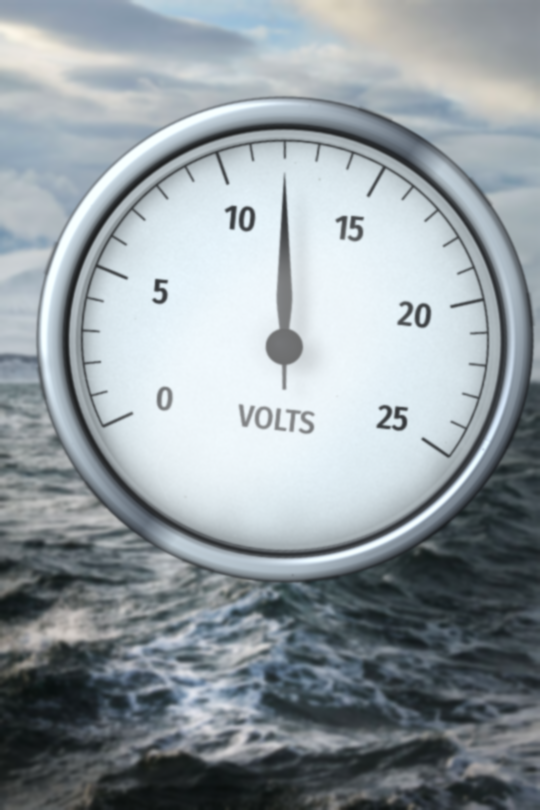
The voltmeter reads {"value": 12, "unit": "V"}
